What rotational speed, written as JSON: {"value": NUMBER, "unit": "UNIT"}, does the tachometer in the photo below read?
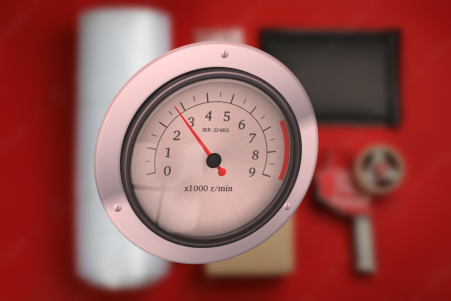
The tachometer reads {"value": 2750, "unit": "rpm"}
